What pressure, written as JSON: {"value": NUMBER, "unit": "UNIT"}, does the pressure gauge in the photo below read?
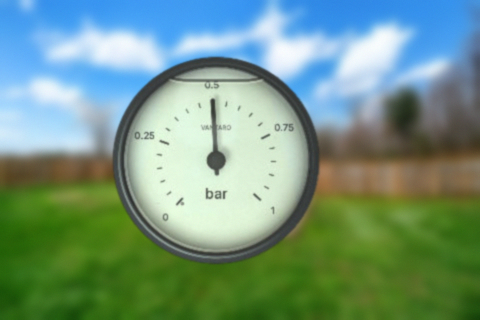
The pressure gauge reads {"value": 0.5, "unit": "bar"}
